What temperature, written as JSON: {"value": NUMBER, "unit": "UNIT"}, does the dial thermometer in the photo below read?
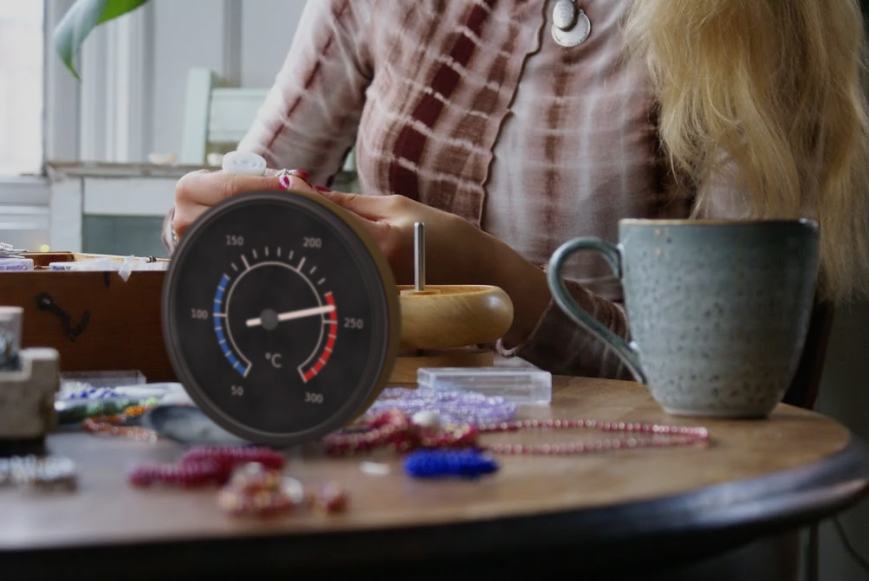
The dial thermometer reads {"value": 240, "unit": "°C"}
